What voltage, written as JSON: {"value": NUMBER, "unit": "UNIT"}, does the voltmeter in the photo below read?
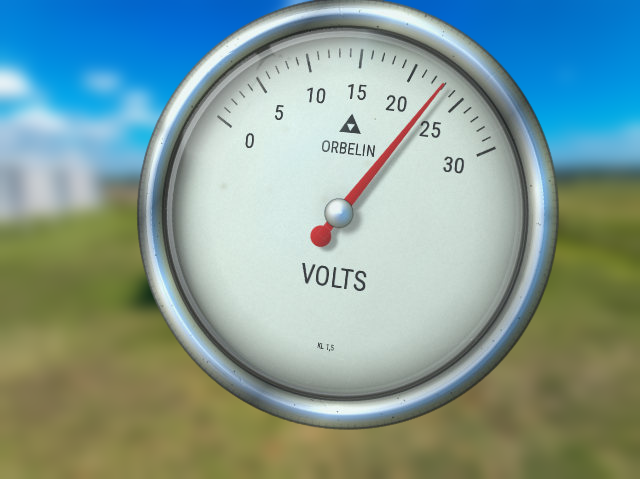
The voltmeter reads {"value": 23, "unit": "V"}
